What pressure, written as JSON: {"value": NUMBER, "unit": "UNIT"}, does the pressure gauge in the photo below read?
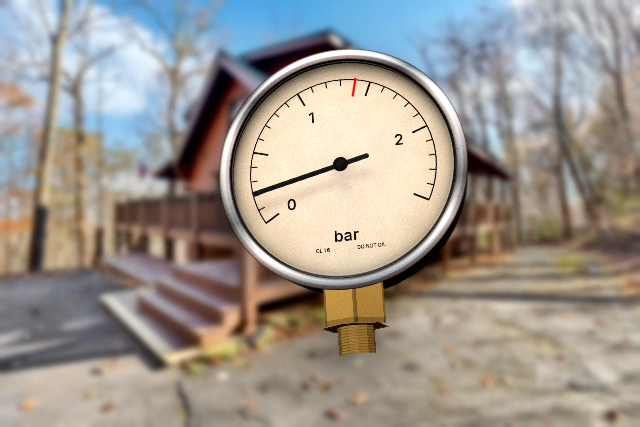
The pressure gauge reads {"value": 0.2, "unit": "bar"}
